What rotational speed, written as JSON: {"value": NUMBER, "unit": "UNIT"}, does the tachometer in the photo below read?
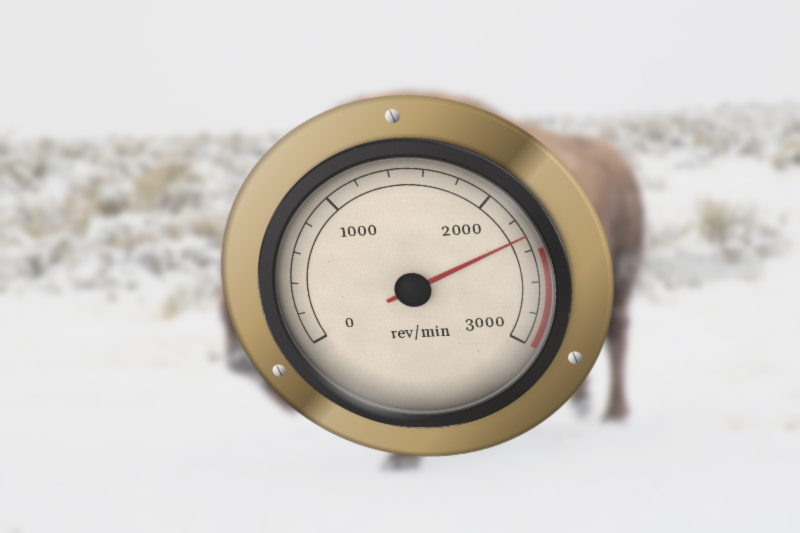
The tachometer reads {"value": 2300, "unit": "rpm"}
